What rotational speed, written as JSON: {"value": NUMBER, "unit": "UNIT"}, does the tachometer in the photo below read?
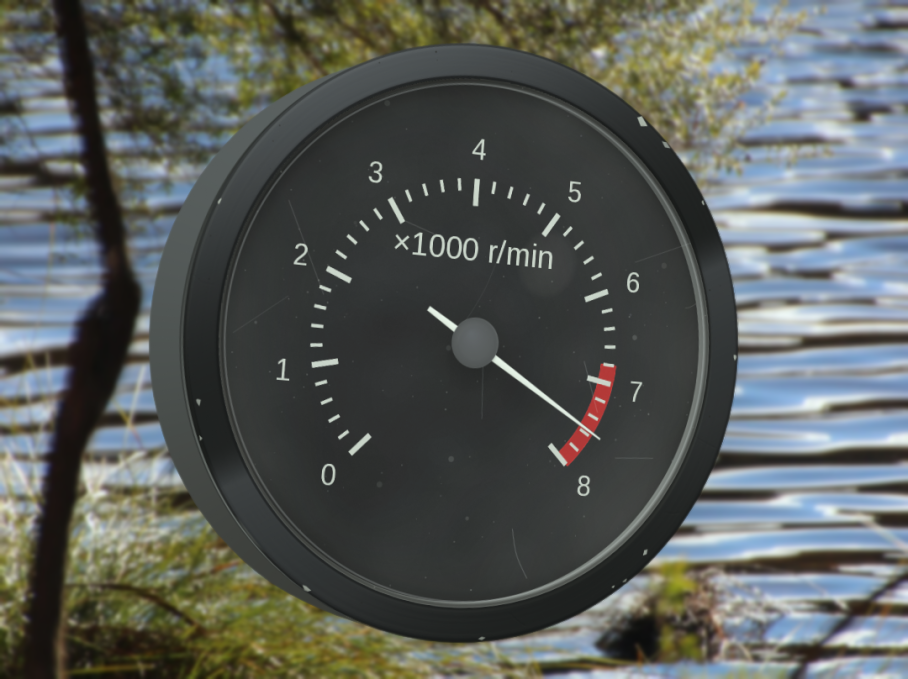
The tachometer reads {"value": 7600, "unit": "rpm"}
